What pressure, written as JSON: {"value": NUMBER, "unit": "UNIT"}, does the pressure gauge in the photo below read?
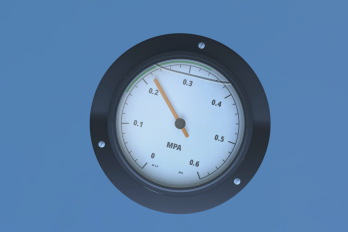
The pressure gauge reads {"value": 0.22, "unit": "MPa"}
